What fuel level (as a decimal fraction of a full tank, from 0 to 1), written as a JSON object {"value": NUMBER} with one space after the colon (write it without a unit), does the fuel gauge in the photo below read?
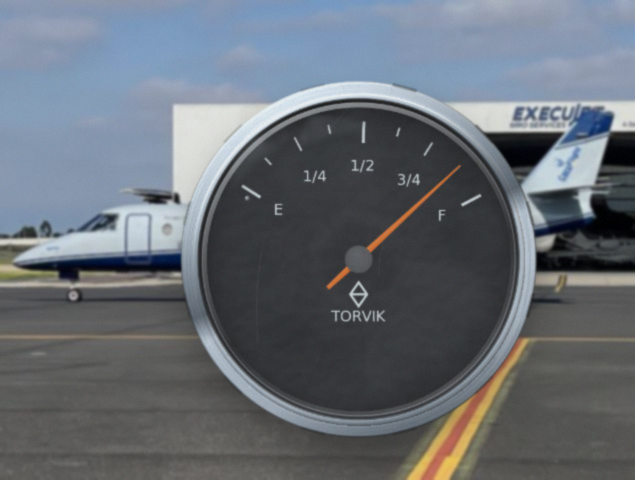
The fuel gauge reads {"value": 0.875}
